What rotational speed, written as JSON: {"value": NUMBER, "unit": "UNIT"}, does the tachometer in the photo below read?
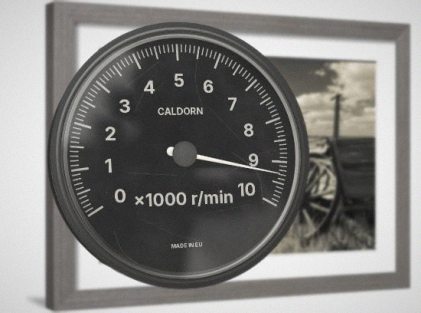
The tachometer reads {"value": 9300, "unit": "rpm"}
